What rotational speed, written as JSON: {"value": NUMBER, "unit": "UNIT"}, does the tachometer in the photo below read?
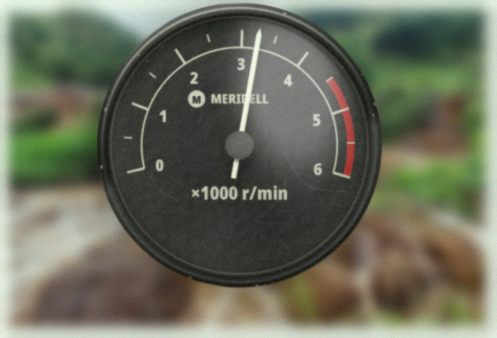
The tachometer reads {"value": 3250, "unit": "rpm"}
